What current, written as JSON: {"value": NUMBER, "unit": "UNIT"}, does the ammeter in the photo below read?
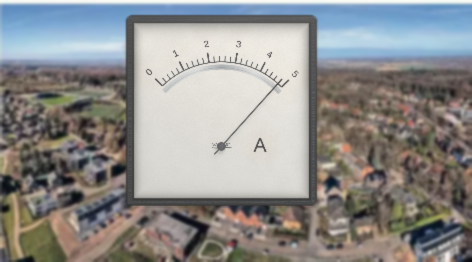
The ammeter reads {"value": 4.8, "unit": "A"}
